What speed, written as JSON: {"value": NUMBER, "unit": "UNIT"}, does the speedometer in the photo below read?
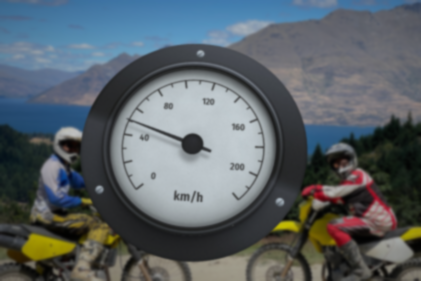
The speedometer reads {"value": 50, "unit": "km/h"}
